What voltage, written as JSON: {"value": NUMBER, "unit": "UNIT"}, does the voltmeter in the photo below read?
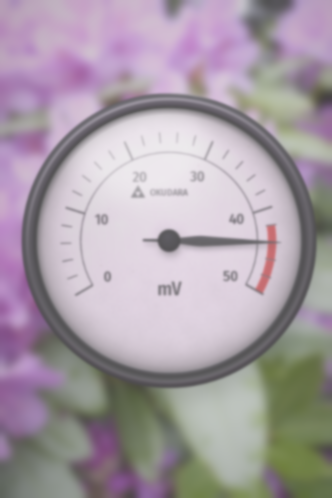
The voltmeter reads {"value": 44, "unit": "mV"}
